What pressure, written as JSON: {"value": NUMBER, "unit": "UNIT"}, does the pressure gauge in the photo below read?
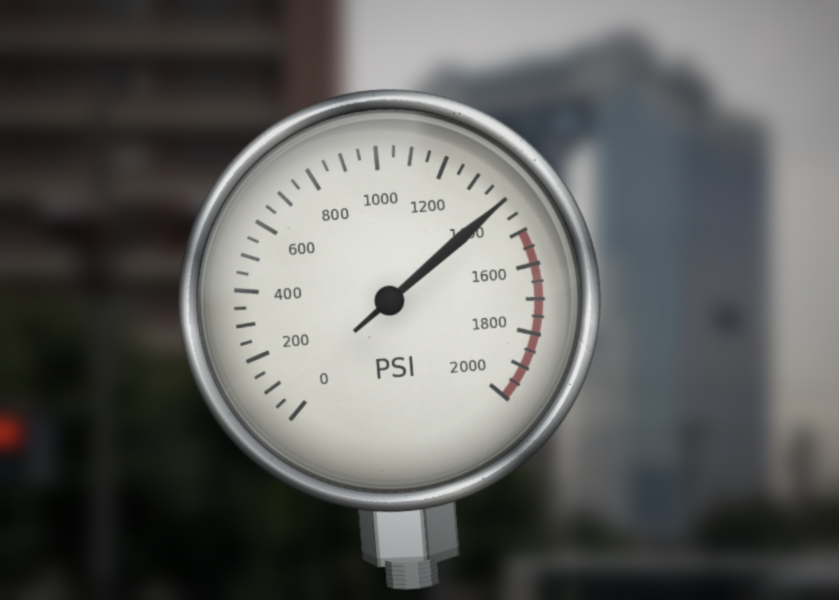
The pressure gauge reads {"value": 1400, "unit": "psi"}
